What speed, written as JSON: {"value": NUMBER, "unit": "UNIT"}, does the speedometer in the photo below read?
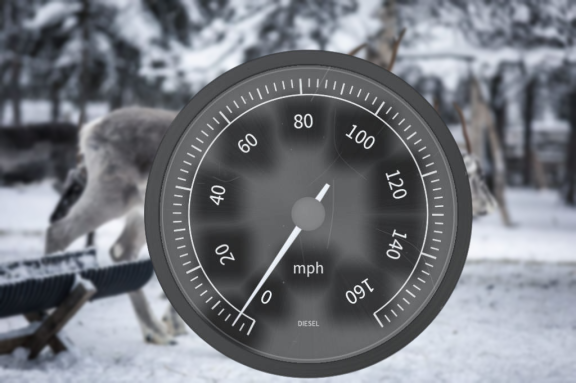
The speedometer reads {"value": 4, "unit": "mph"}
